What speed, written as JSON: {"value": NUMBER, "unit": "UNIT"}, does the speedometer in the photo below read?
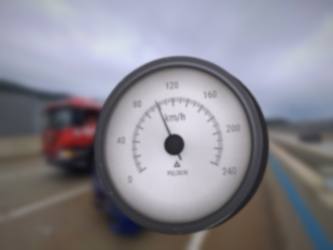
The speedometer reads {"value": 100, "unit": "km/h"}
